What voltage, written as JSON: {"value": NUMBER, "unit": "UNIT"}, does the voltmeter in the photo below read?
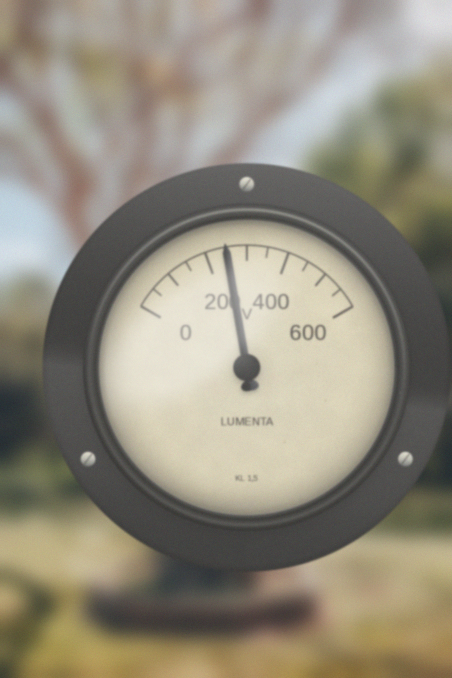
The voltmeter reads {"value": 250, "unit": "V"}
